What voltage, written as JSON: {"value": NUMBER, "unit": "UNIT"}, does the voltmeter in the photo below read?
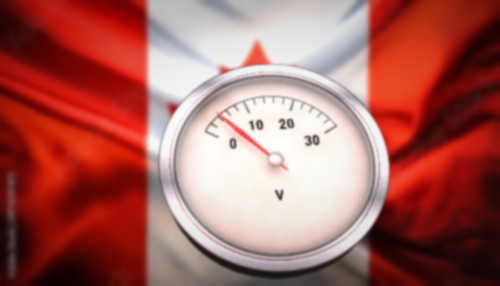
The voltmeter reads {"value": 4, "unit": "V"}
